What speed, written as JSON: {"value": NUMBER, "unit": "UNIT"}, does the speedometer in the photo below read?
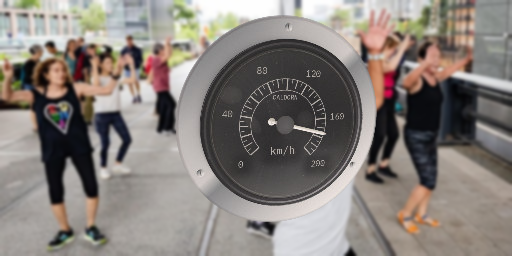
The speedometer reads {"value": 175, "unit": "km/h"}
